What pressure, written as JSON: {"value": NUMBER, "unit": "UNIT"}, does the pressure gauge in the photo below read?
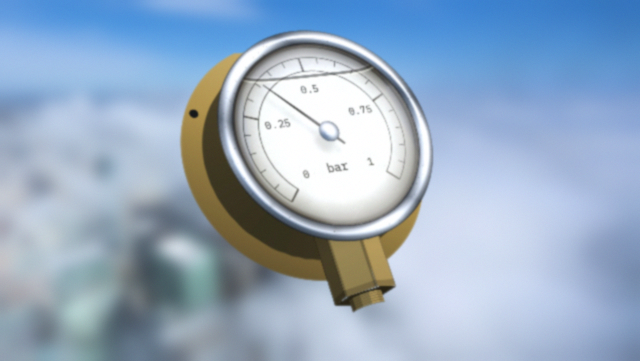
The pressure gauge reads {"value": 0.35, "unit": "bar"}
